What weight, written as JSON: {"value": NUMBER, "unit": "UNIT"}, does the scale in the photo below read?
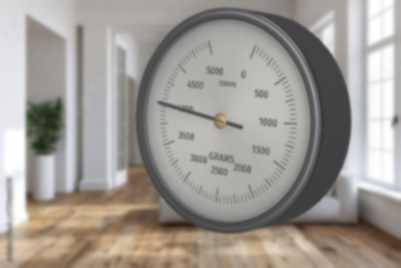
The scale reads {"value": 4000, "unit": "g"}
